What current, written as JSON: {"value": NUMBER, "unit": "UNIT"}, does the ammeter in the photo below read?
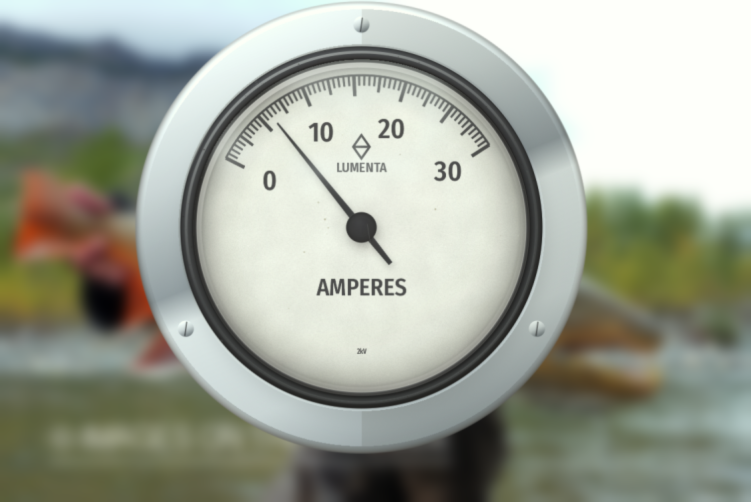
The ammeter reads {"value": 6, "unit": "A"}
